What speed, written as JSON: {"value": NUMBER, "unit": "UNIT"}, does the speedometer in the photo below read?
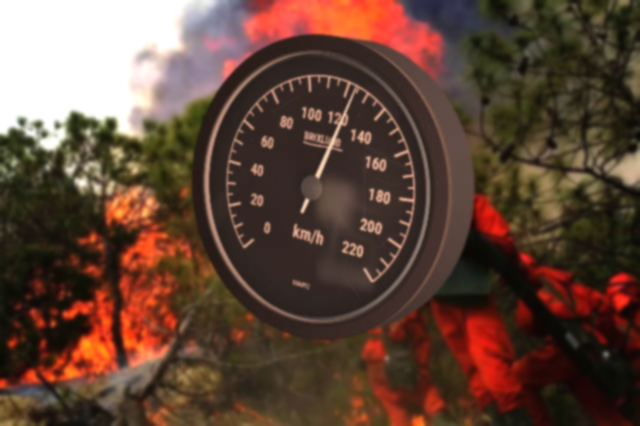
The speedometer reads {"value": 125, "unit": "km/h"}
